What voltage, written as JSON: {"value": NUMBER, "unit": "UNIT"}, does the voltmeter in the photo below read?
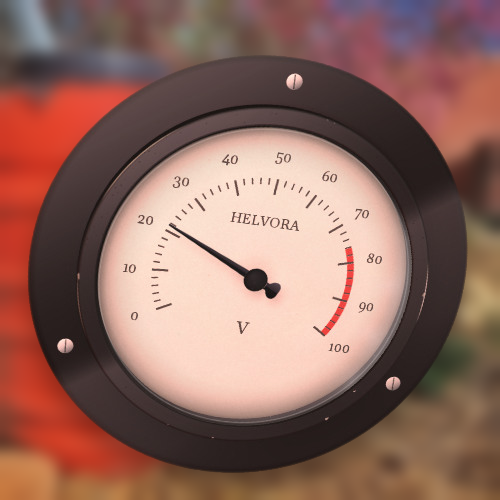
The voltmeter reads {"value": 22, "unit": "V"}
